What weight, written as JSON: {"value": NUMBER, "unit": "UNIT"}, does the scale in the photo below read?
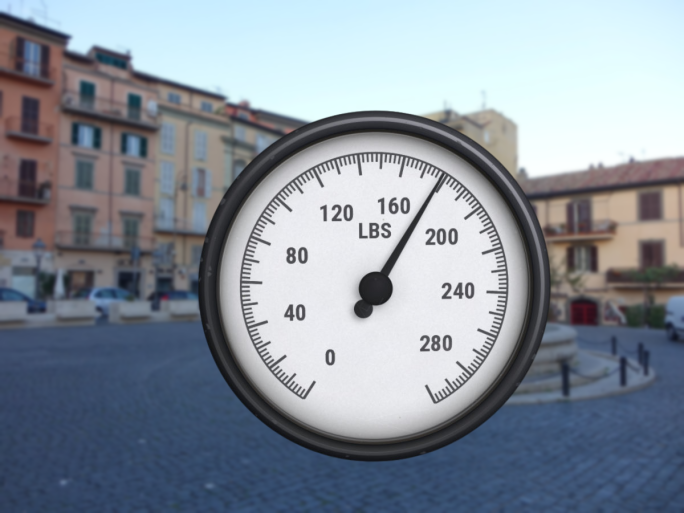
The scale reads {"value": 178, "unit": "lb"}
